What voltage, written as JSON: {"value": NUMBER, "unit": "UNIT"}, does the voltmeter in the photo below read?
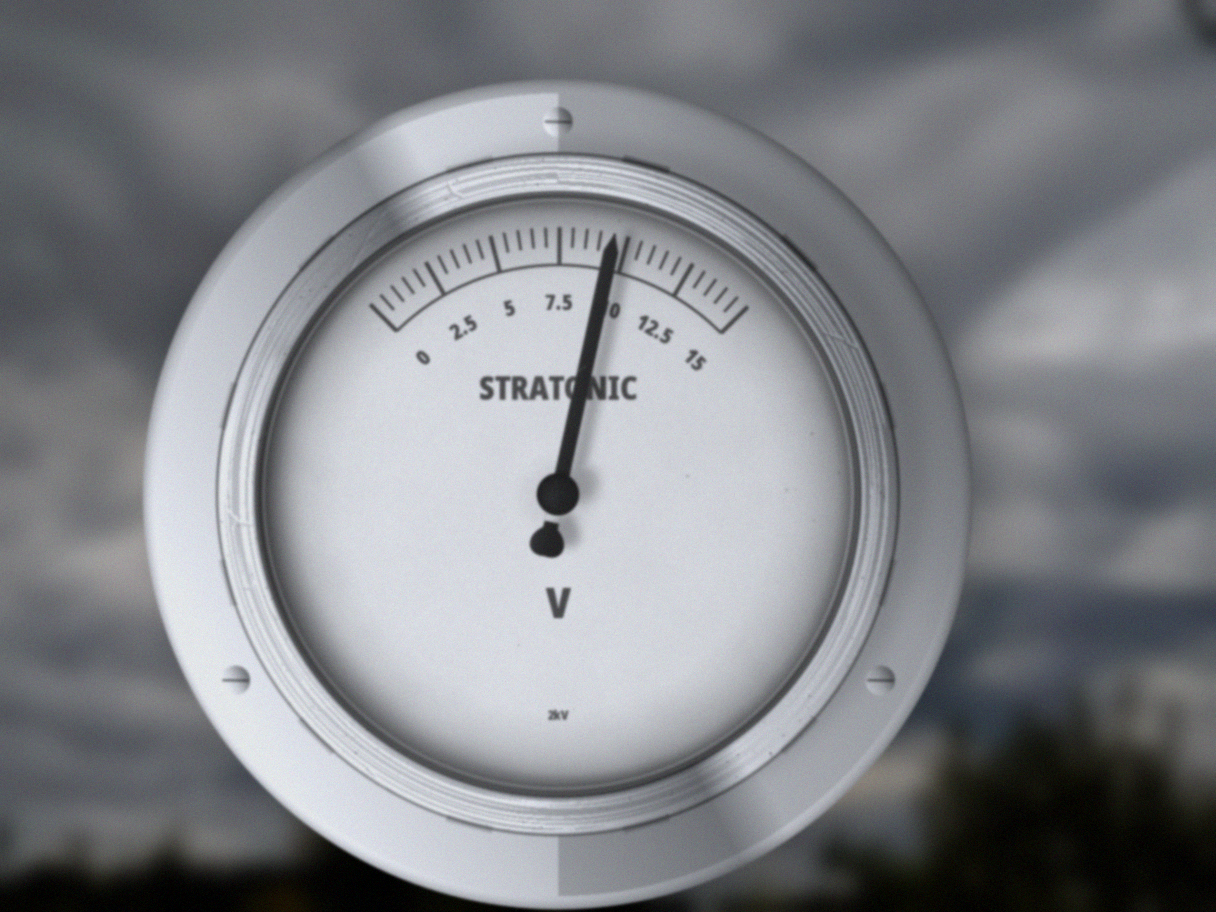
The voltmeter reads {"value": 9.5, "unit": "V"}
